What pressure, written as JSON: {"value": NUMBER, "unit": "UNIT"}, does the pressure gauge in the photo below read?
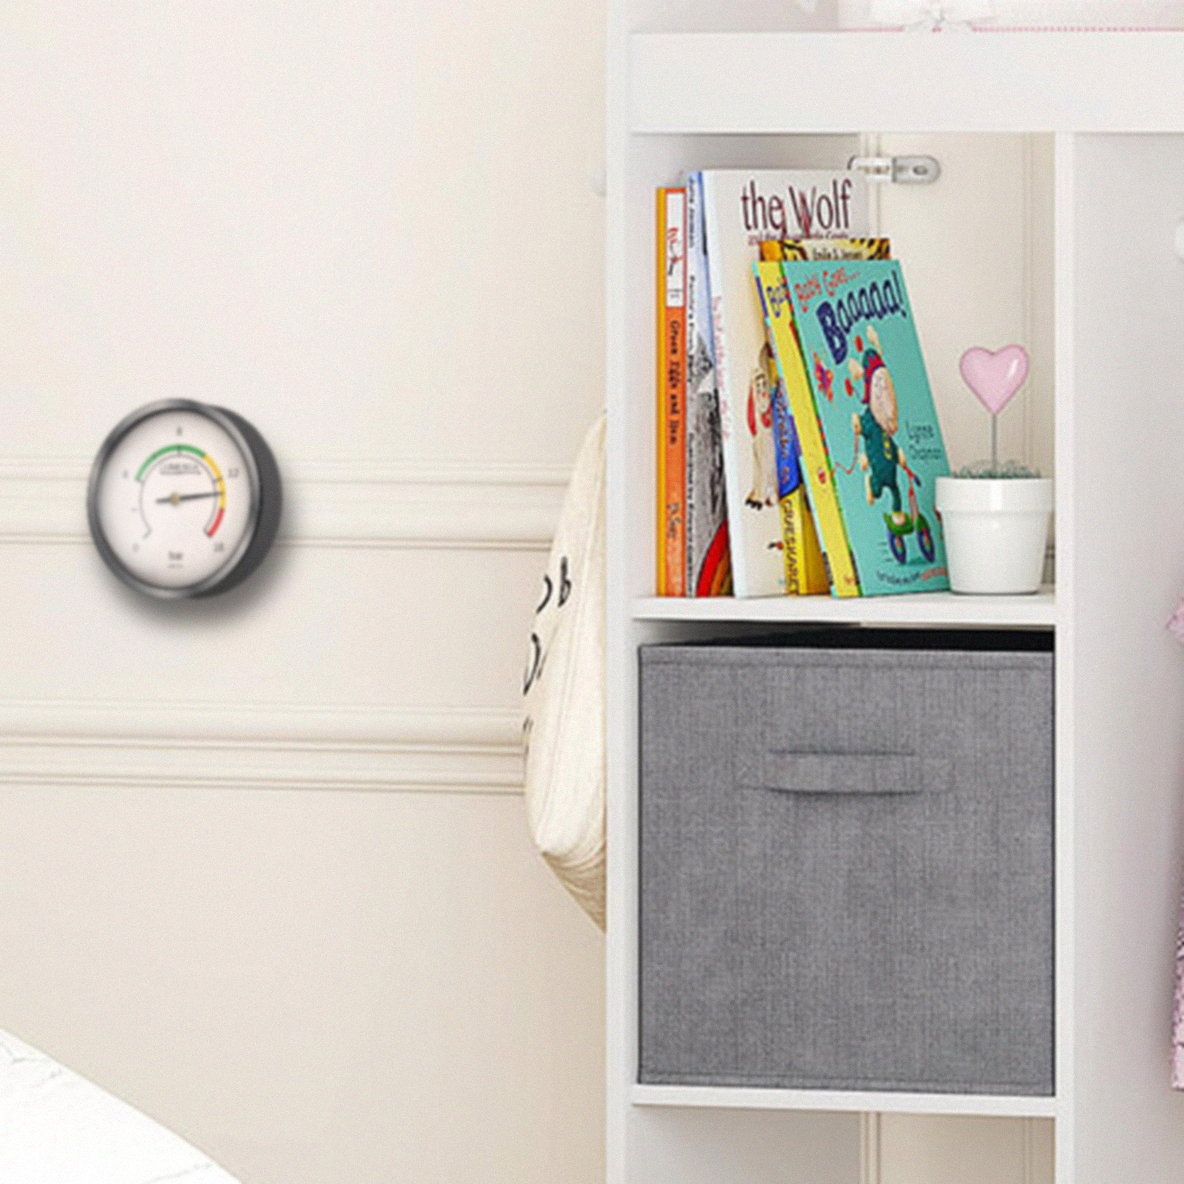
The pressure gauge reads {"value": 13, "unit": "bar"}
